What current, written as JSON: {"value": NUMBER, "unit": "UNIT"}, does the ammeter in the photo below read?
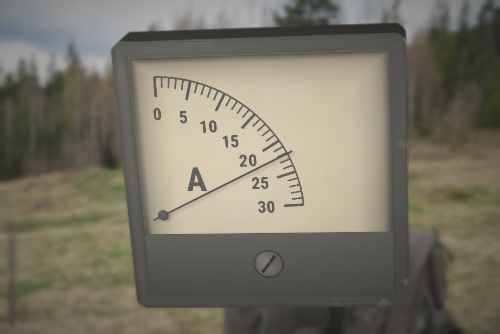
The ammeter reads {"value": 22, "unit": "A"}
